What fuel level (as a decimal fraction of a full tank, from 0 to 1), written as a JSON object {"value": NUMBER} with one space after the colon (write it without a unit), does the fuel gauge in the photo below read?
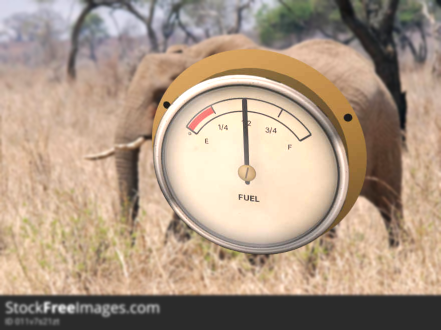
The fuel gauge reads {"value": 0.5}
